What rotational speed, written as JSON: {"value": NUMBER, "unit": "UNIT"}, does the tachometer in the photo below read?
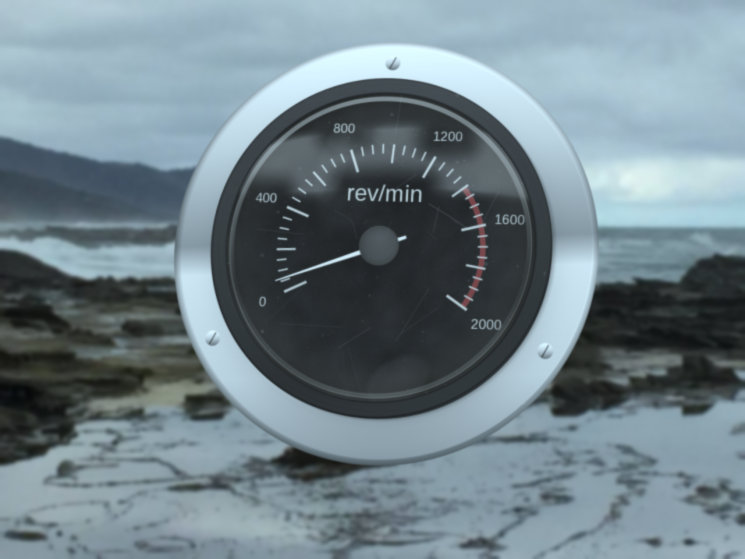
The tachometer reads {"value": 50, "unit": "rpm"}
